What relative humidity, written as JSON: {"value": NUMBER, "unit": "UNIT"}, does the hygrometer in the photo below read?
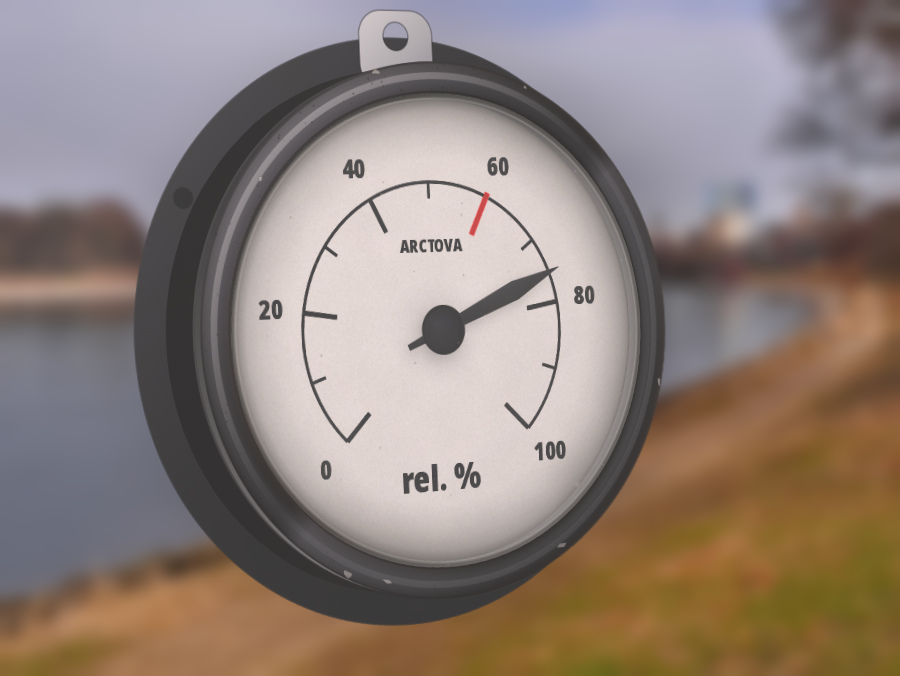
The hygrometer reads {"value": 75, "unit": "%"}
